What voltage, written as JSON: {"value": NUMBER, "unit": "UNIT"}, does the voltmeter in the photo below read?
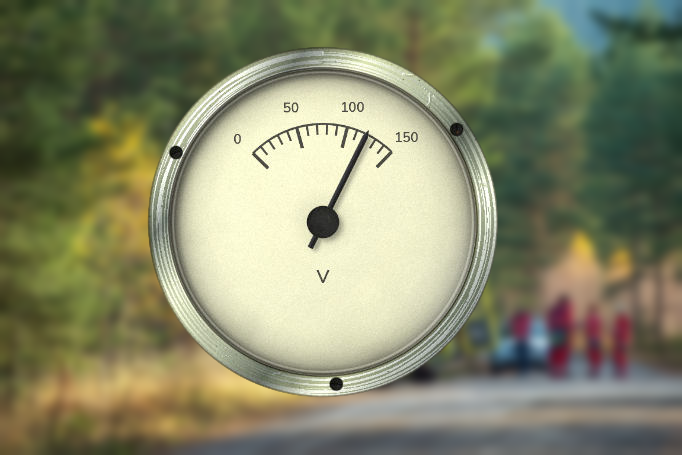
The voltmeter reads {"value": 120, "unit": "V"}
